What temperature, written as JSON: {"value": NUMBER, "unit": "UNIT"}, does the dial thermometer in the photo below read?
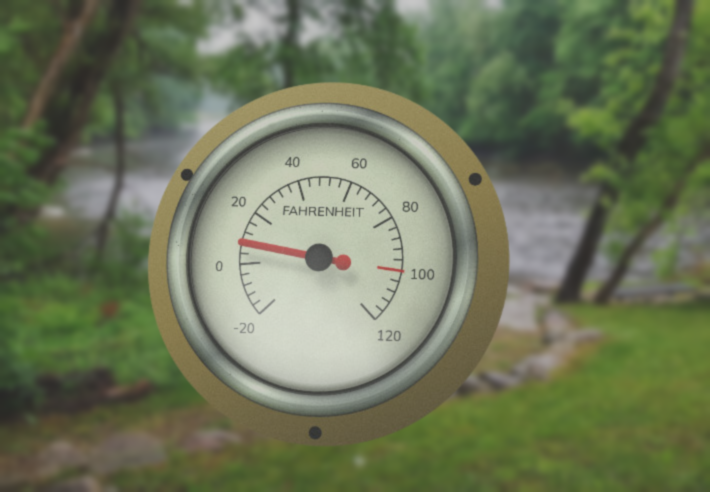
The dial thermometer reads {"value": 8, "unit": "°F"}
